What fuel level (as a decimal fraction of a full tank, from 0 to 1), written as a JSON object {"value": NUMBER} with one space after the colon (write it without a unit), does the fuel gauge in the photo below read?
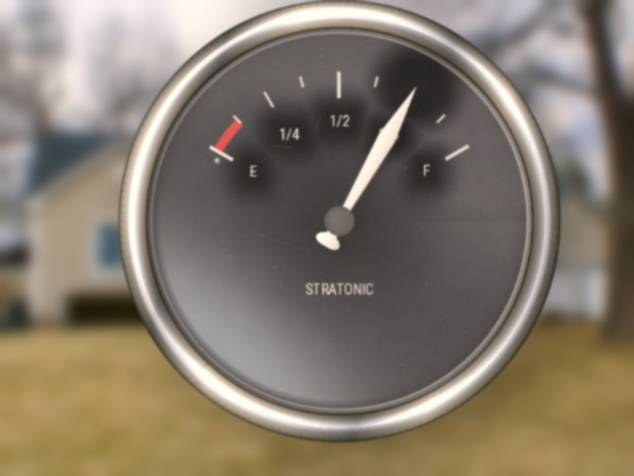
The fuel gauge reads {"value": 0.75}
